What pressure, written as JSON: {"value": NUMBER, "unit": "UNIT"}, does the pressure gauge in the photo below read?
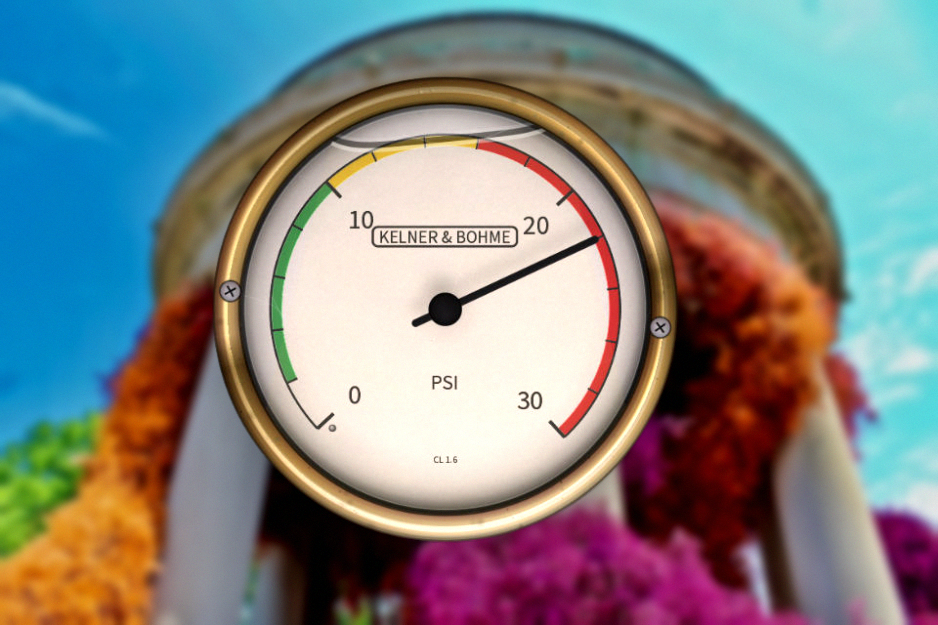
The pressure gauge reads {"value": 22, "unit": "psi"}
